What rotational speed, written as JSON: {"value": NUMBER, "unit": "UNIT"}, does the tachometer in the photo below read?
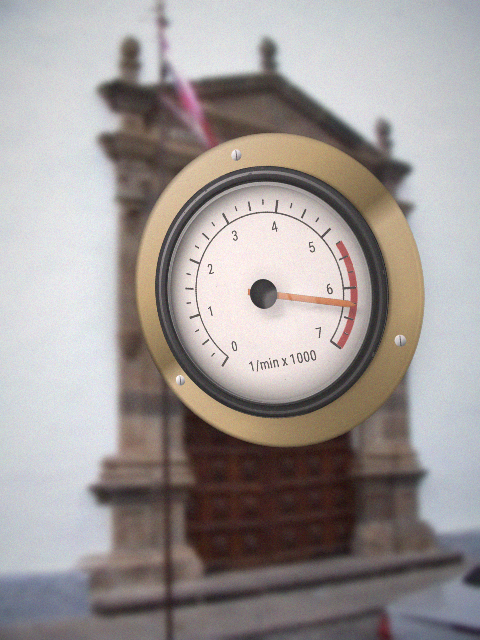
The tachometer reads {"value": 6250, "unit": "rpm"}
